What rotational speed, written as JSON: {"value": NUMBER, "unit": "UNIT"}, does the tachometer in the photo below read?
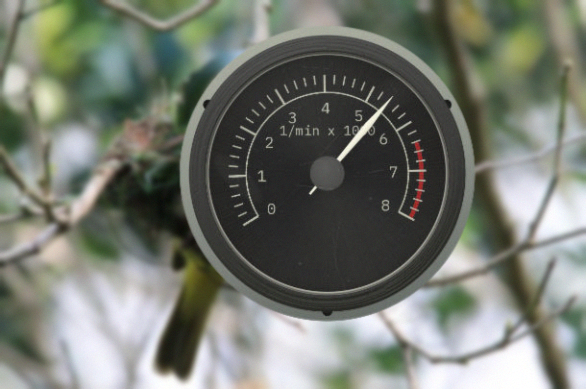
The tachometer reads {"value": 5400, "unit": "rpm"}
